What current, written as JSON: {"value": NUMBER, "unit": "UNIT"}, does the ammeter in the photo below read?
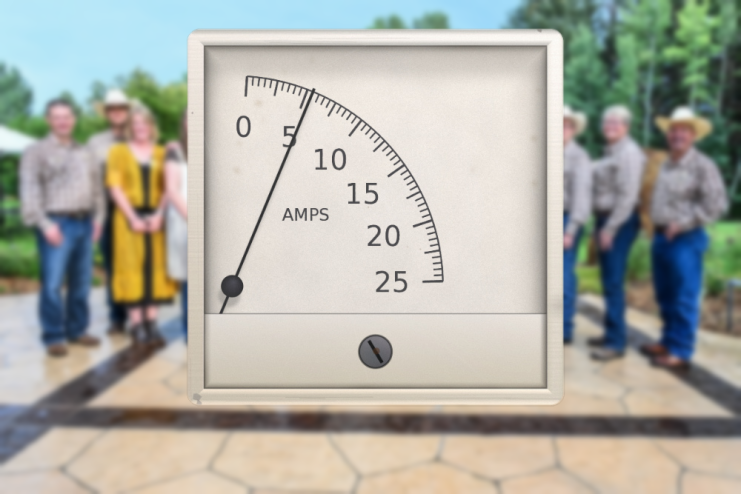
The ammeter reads {"value": 5.5, "unit": "A"}
